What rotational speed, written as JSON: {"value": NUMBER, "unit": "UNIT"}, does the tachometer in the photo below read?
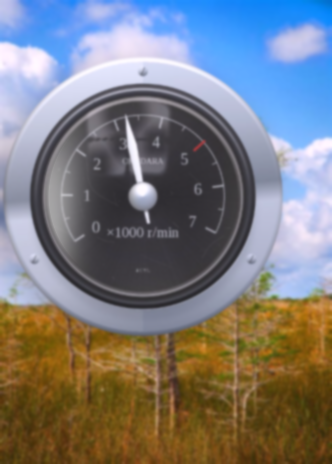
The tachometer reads {"value": 3250, "unit": "rpm"}
